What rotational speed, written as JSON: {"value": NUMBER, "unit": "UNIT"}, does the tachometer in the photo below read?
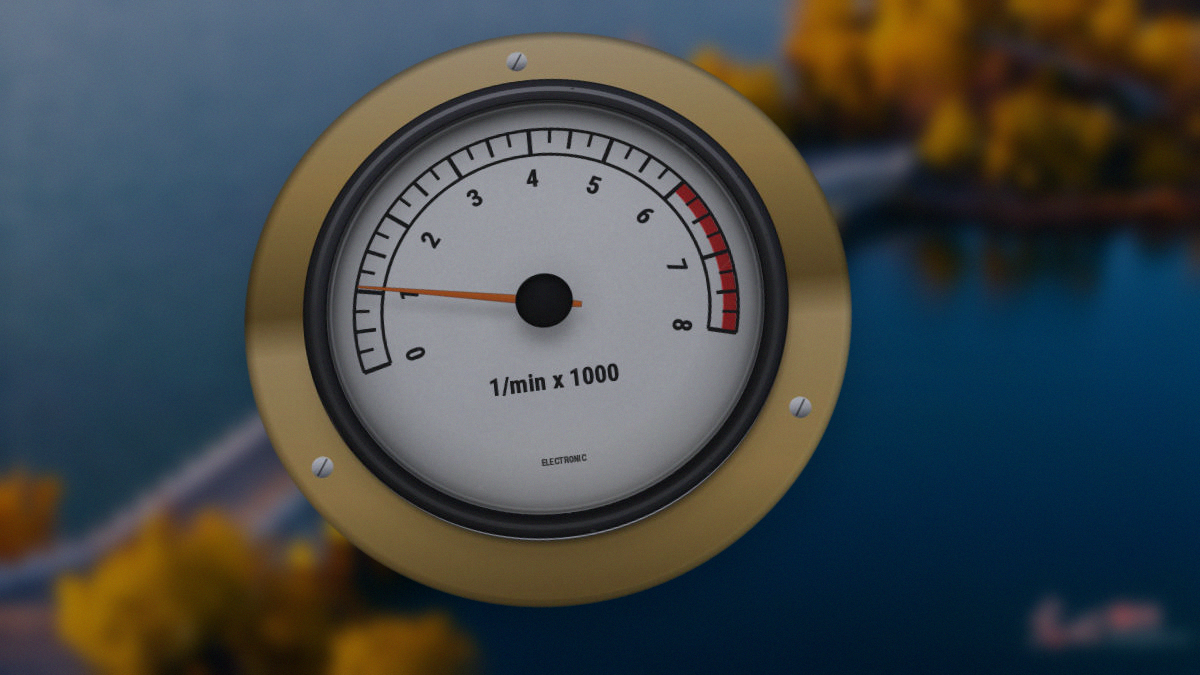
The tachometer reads {"value": 1000, "unit": "rpm"}
